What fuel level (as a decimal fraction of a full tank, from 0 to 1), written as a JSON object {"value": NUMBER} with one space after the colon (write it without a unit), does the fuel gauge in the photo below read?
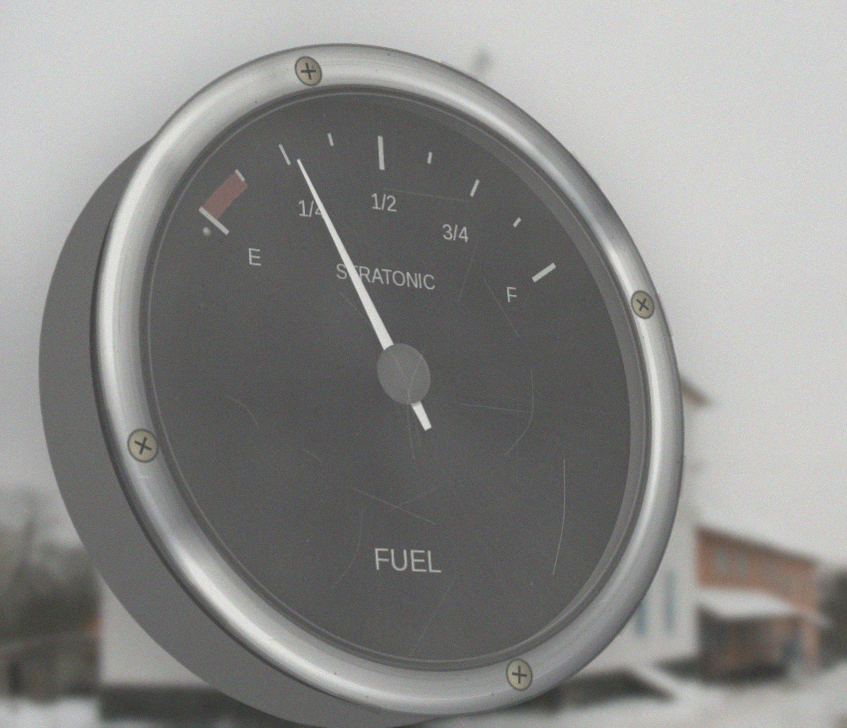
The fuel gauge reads {"value": 0.25}
